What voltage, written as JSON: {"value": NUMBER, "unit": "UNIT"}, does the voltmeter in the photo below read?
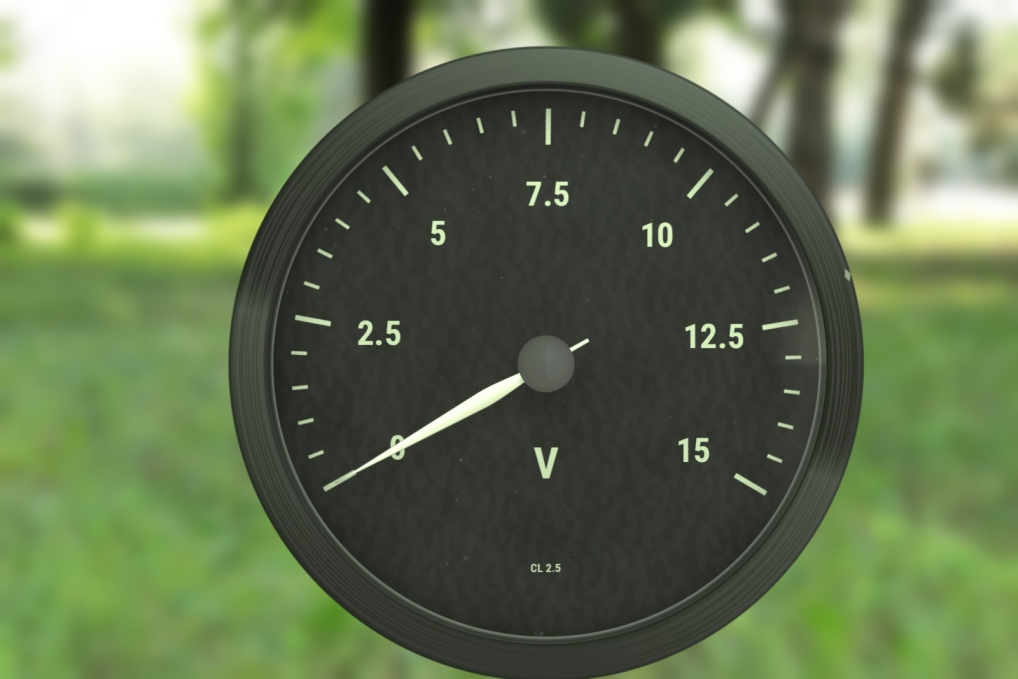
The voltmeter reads {"value": 0, "unit": "V"}
